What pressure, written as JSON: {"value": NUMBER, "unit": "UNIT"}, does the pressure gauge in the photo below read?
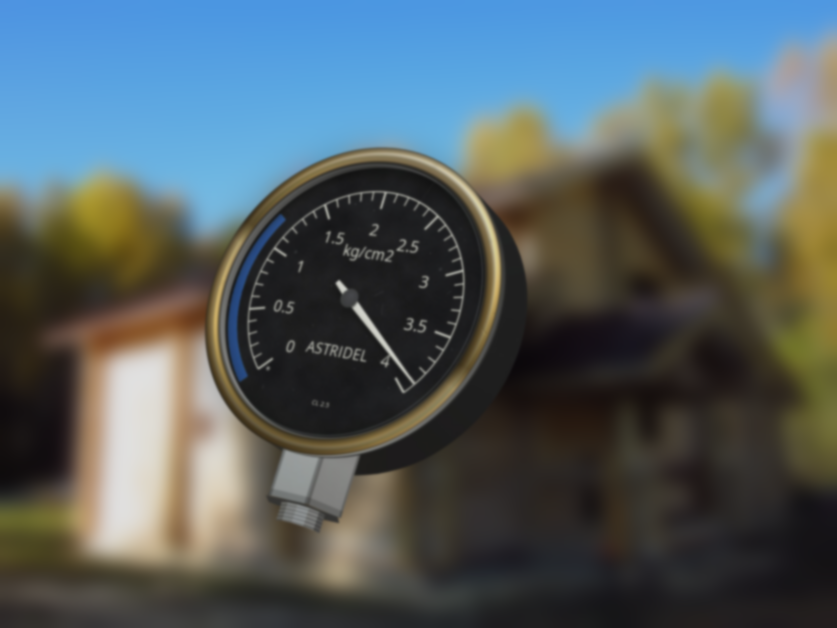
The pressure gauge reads {"value": 3.9, "unit": "kg/cm²"}
